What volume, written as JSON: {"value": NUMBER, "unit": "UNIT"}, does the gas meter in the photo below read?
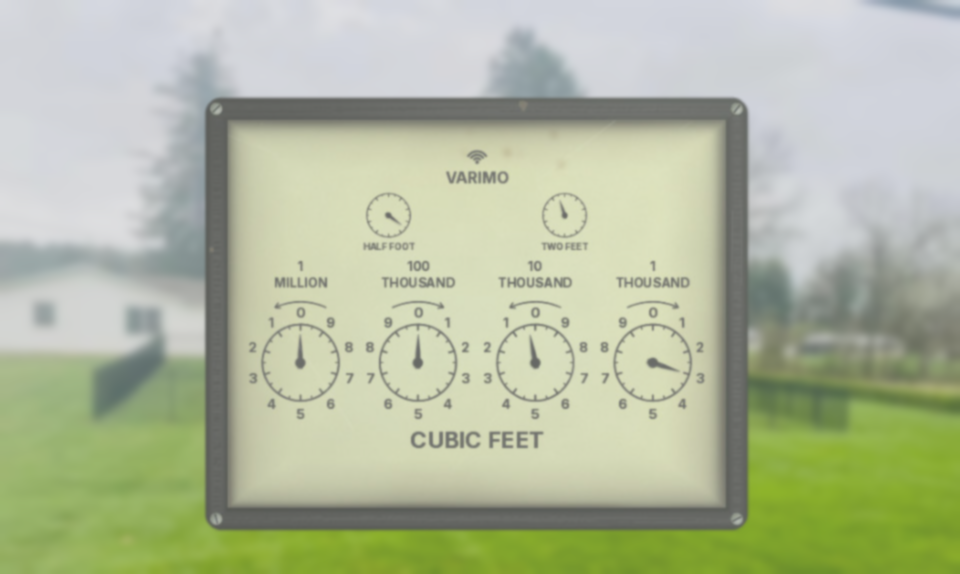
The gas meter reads {"value": 300, "unit": "ft³"}
